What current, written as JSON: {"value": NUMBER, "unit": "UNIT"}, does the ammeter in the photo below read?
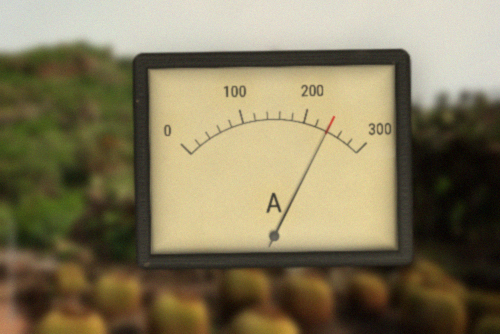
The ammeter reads {"value": 240, "unit": "A"}
